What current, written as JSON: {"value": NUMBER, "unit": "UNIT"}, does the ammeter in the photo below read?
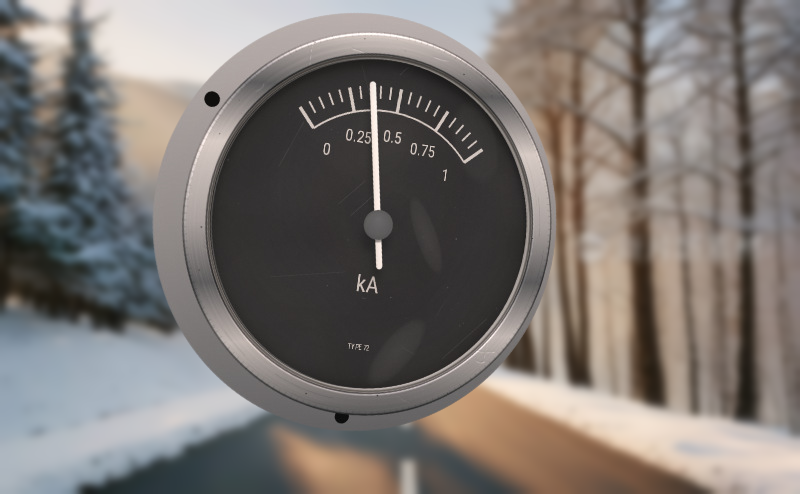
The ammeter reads {"value": 0.35, "unit": "kA"}
